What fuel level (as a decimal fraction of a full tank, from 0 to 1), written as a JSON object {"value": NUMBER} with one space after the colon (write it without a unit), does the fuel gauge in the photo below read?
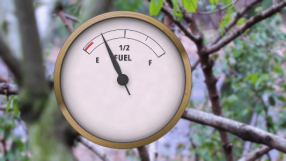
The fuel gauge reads {"value": 0.25}
